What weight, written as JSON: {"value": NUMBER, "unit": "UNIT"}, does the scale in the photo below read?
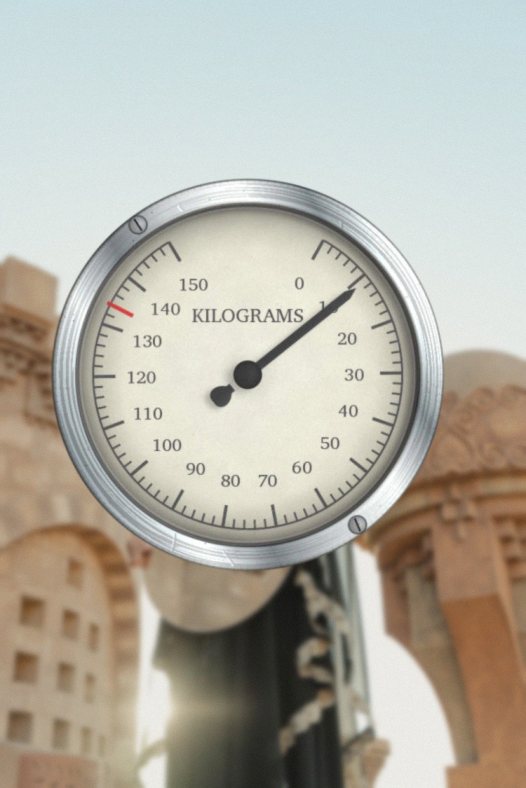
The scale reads {"value": 11, "unit": "kg"}
